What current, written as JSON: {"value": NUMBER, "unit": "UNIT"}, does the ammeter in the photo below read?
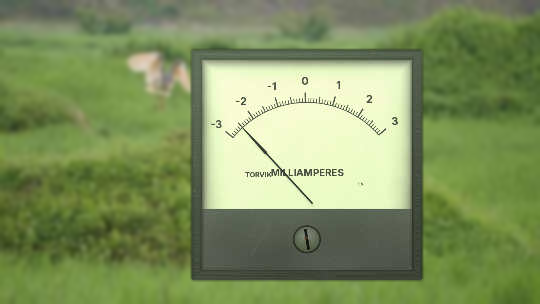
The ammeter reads {"value": -2.5, "unit": "mA"}
